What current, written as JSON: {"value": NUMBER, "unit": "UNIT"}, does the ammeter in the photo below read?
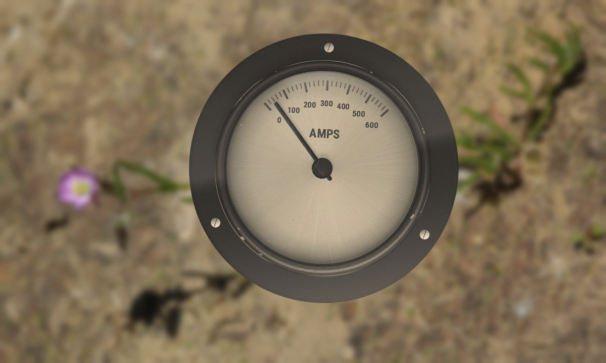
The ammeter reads {"value": 40, "unit": "A"}
